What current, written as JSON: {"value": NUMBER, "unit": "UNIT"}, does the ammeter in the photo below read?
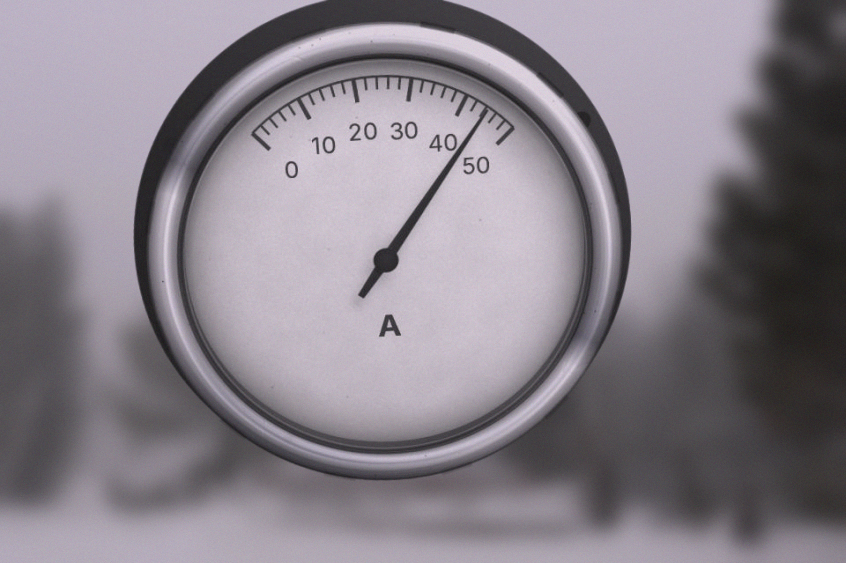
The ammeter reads {"value": 44, "unit": "A"}
